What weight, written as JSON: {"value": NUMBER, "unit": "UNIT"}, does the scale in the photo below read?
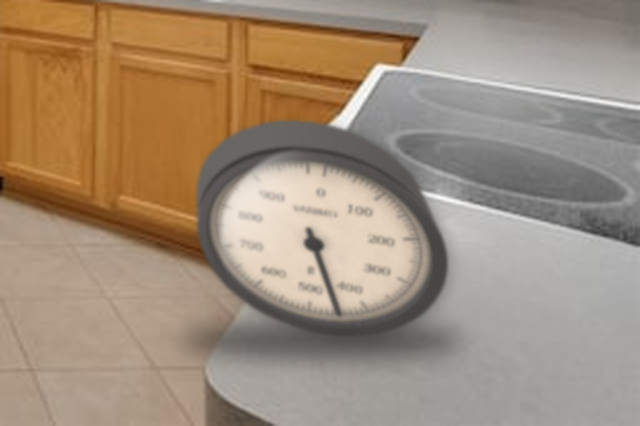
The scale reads {"value": 450, "unit": "g"}
